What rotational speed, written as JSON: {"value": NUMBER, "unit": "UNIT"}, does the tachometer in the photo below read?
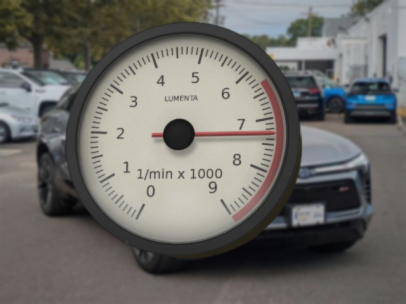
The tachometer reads {"value": 7300, "unit": "rpm"}
